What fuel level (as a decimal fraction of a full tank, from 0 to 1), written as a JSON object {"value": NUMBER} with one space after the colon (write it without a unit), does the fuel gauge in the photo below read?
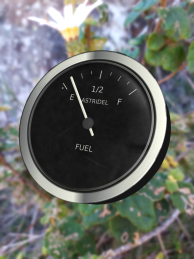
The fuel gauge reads {"value": 0.125}
